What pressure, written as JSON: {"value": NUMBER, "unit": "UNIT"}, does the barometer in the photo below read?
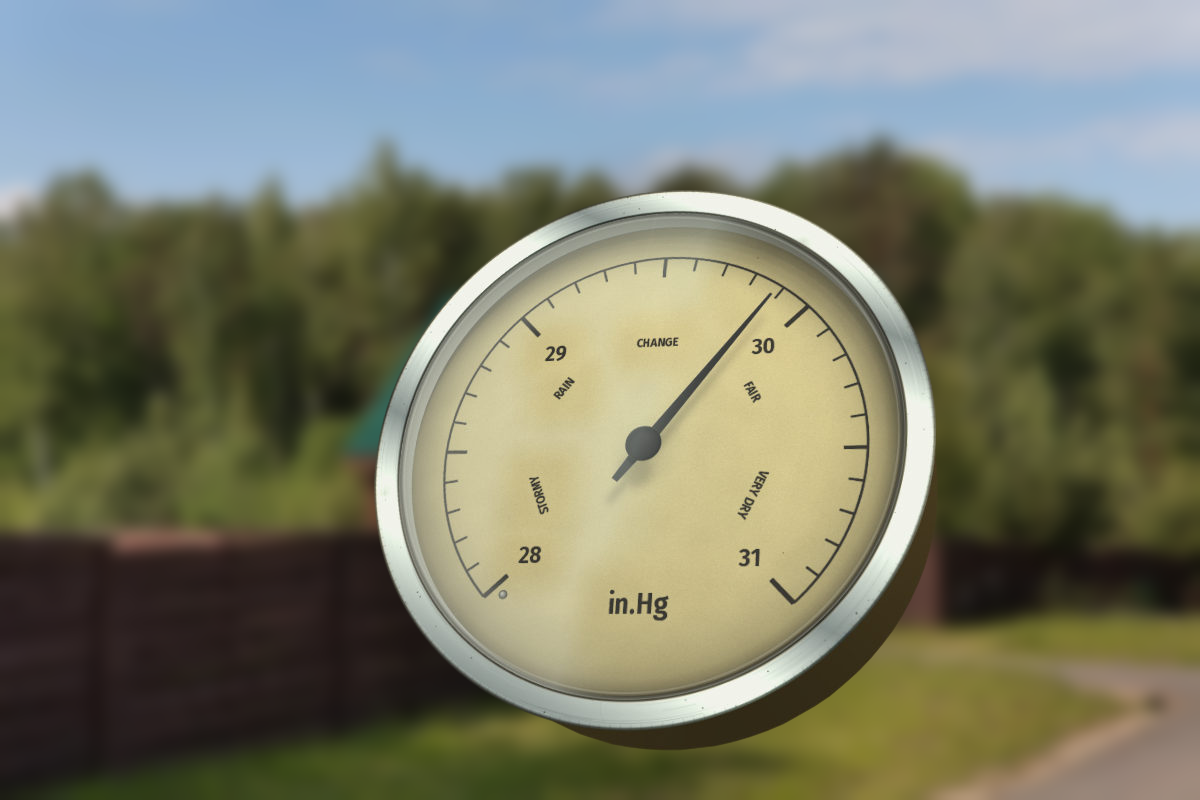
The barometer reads {"value": 29.9, "unit": "inHg"}
